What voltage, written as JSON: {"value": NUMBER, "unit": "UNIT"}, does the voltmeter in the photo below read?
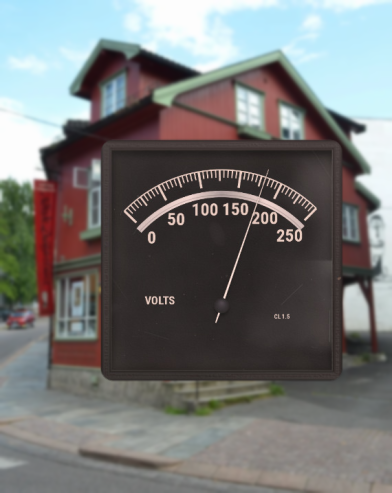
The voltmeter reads {"value": 180, "unit": "V"}
